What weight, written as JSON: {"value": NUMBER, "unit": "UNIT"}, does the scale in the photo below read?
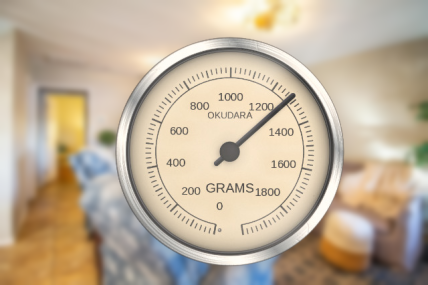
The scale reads {"value": 1280, "unit": "g"}
